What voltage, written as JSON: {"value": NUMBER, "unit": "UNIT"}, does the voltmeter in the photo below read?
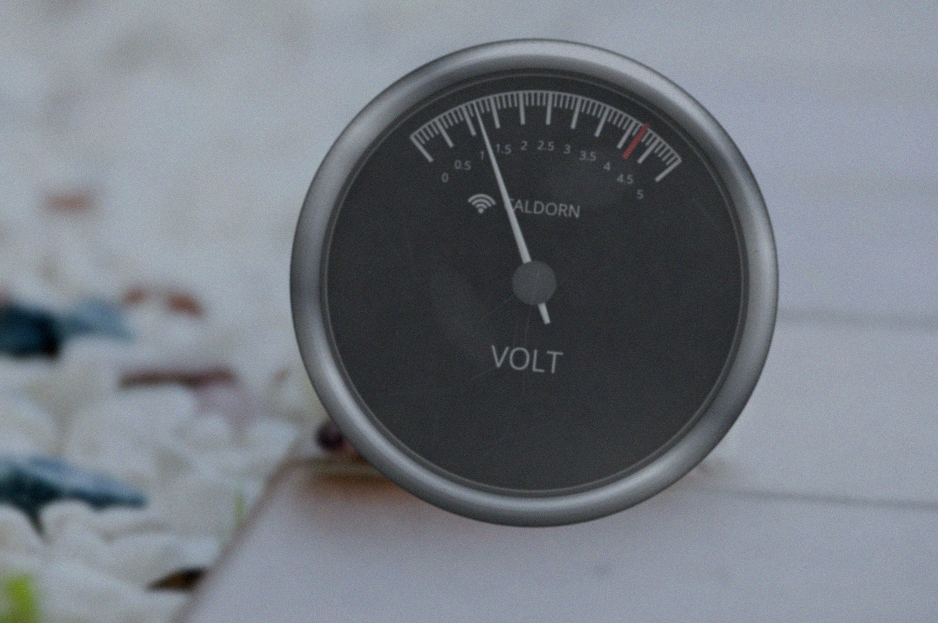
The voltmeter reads {"value": 1.2, "unit": "V"}
